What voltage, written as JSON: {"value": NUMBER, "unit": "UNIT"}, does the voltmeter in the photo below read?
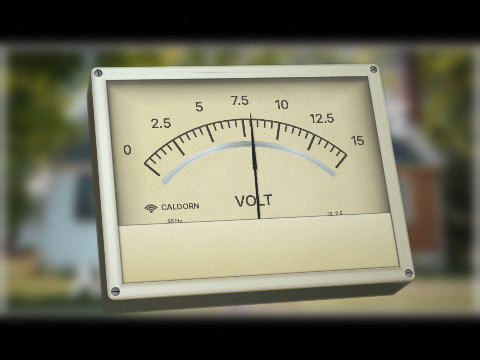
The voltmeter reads {"value": 8, "unit": "V"}
